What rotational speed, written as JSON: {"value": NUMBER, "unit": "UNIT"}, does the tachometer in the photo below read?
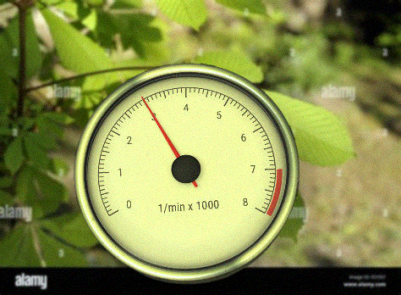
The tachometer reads {"value": 3000, "unit": "rpm"}
